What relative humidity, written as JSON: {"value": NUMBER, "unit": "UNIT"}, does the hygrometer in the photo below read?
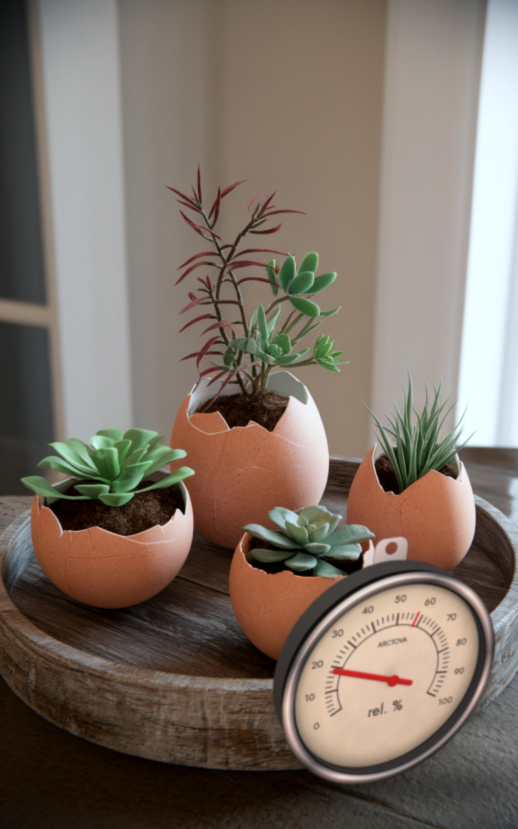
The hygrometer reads {"value": 20, "unit": "%"}
